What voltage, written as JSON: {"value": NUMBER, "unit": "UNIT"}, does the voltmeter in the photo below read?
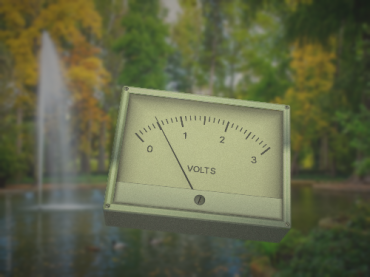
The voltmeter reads {"value": 0.5, "unit": "V"}
